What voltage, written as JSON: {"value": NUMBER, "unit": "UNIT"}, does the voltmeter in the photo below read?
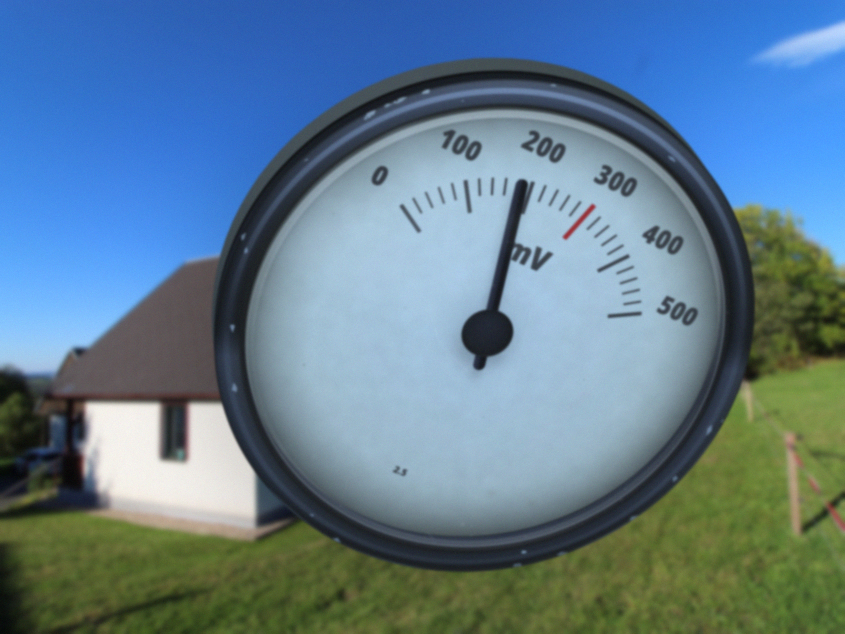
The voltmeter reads {"value": 180, "unit": "mV"}
